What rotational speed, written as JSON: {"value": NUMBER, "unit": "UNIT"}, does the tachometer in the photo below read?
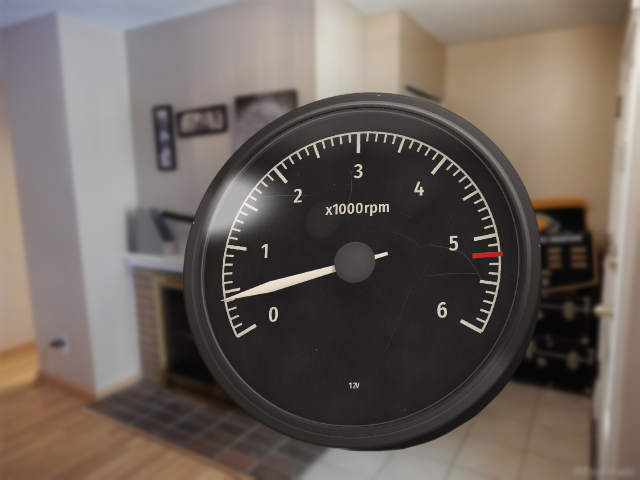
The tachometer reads {"value": 400, "unit": "rpm"}
